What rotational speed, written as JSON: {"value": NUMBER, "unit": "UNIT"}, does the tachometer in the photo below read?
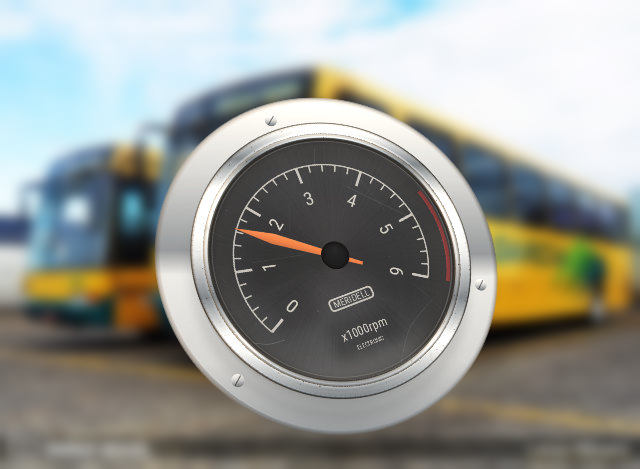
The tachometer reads {"value": 1600, "unit": "rpm"}
